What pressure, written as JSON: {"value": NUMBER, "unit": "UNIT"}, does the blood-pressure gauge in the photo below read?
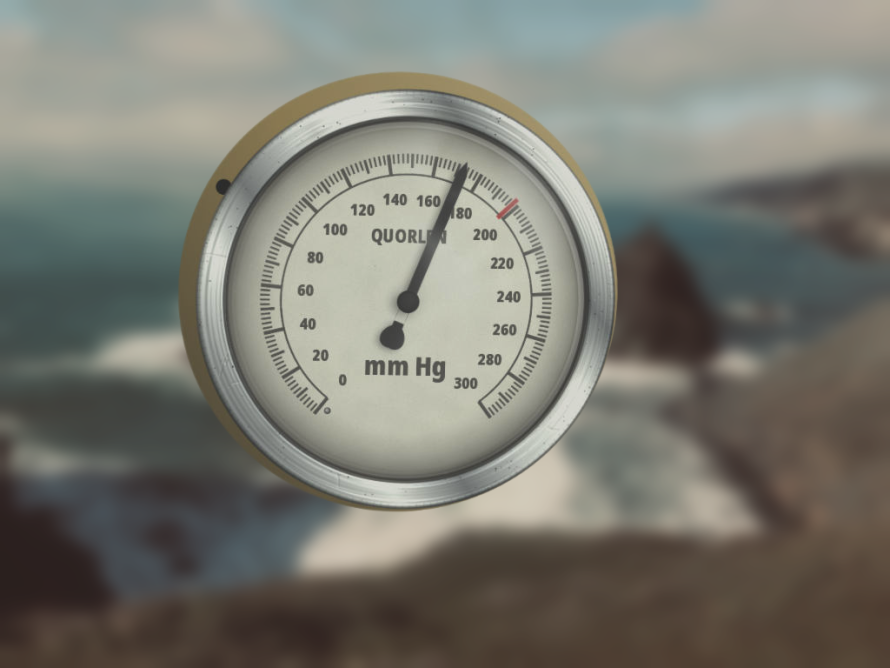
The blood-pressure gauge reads {"value": 172, "unit": "mmHg"}
